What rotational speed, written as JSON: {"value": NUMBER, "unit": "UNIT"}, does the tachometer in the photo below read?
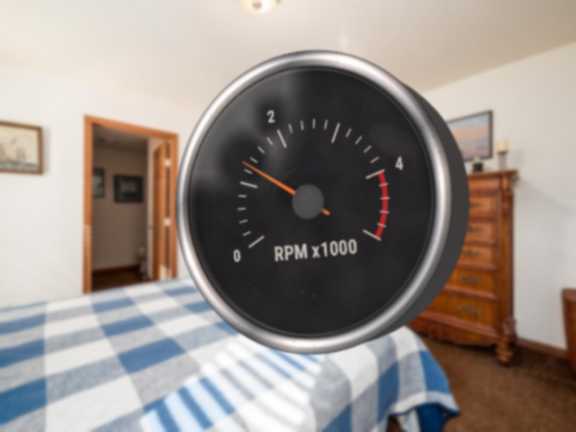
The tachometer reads {"value": 1300, "unit": "rpm"}
